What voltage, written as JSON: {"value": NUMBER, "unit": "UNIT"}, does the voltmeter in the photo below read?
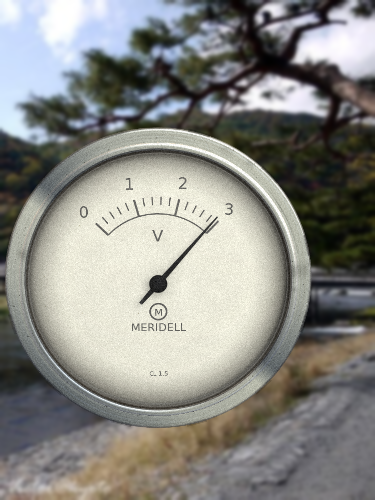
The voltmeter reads {"value": 2.9, "unit": "V"}
